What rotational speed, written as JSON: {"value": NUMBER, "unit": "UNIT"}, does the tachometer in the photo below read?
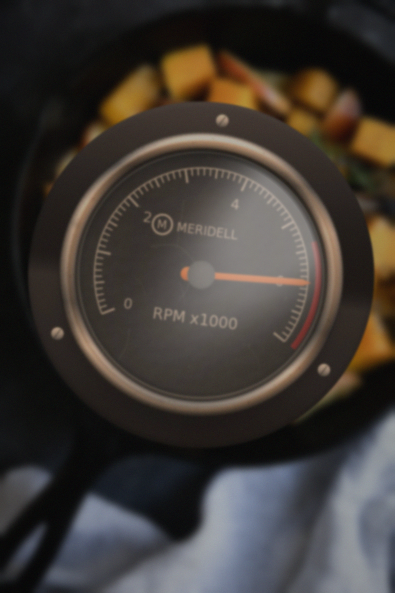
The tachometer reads {"value": 6000, "unit": "rpm"}
